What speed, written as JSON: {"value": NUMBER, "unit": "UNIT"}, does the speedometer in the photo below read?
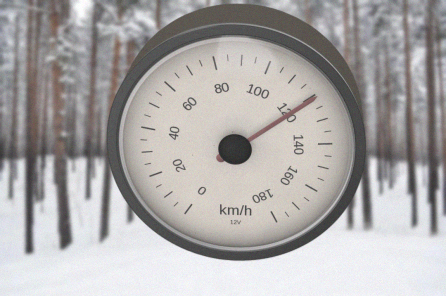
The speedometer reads {"value": 120, "unit": "km/h"}
